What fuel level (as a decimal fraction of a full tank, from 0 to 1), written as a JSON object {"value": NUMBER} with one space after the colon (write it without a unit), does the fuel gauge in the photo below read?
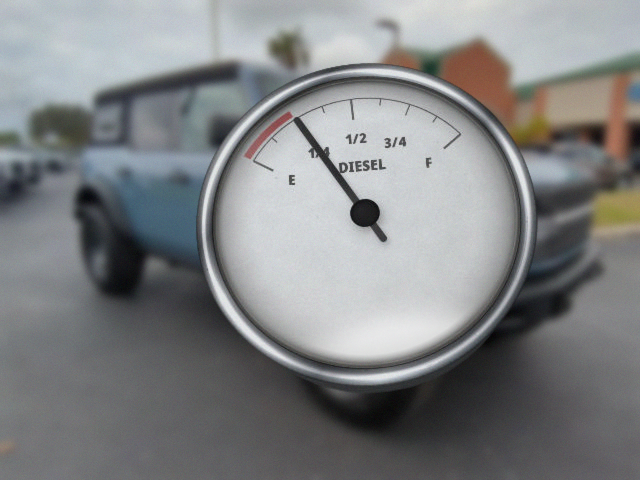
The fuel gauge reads {"value": 0.25}
